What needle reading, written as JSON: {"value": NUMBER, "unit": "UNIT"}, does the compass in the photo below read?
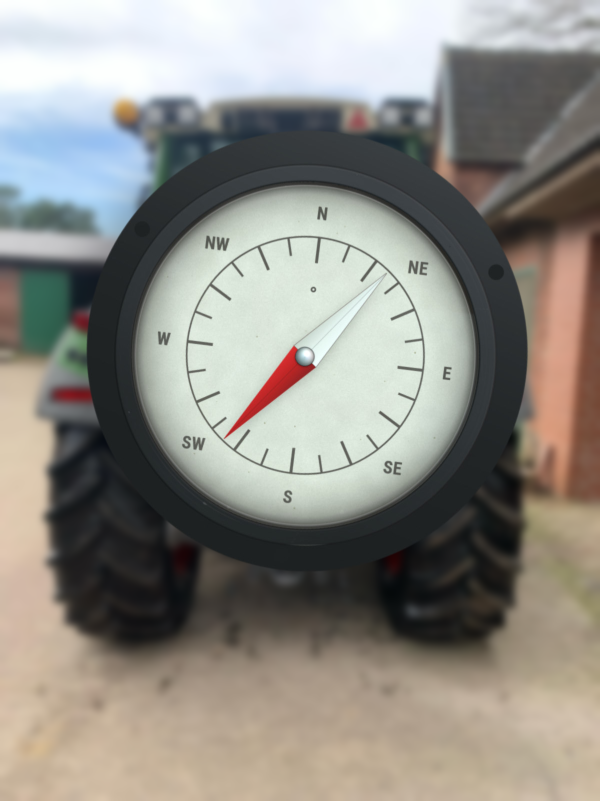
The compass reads {"value": 217.5, "unit": "°"}
